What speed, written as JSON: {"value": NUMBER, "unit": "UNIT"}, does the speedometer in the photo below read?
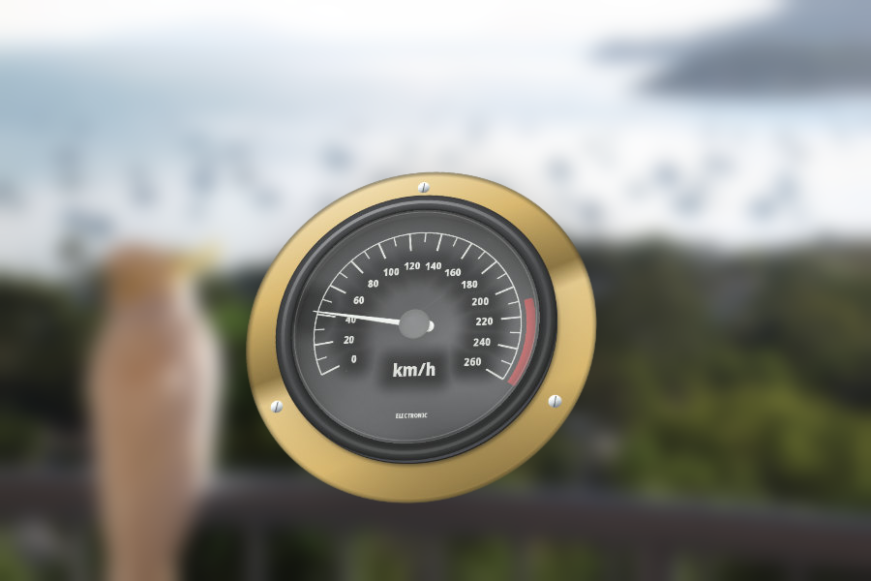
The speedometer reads {"value": 40, "unit": "km/h"}
